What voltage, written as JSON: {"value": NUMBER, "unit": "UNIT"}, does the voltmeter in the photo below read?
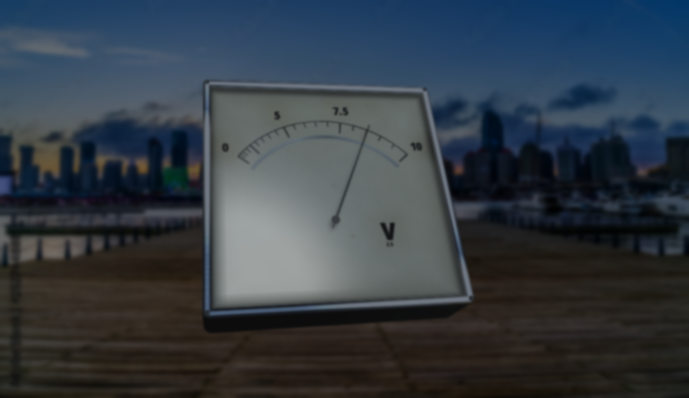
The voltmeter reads {"value": 8.5, "unit": "V"}
